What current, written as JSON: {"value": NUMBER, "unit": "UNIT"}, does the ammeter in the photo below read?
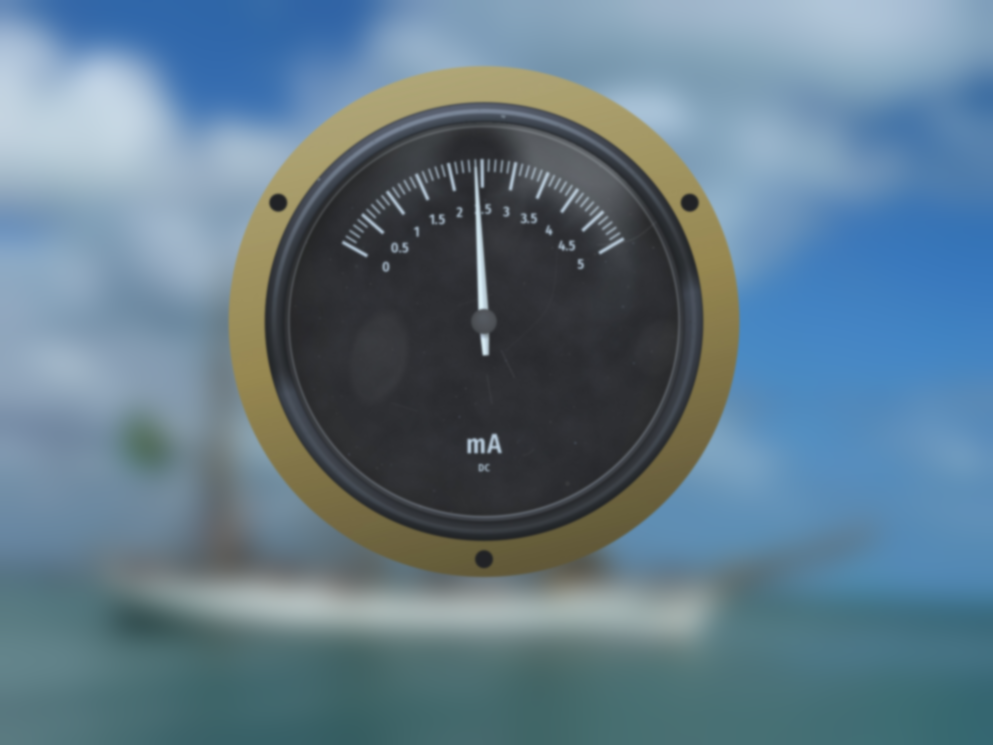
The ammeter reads {"value": 2.4, "unit": "mA"}
